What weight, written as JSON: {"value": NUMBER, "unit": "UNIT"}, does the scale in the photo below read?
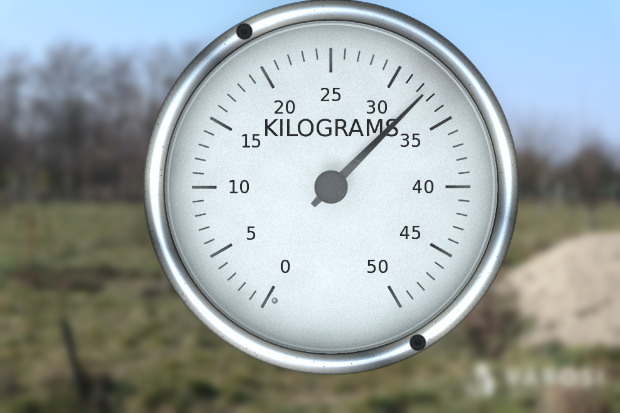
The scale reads {"value": 32.5, "unit": "kg"}
